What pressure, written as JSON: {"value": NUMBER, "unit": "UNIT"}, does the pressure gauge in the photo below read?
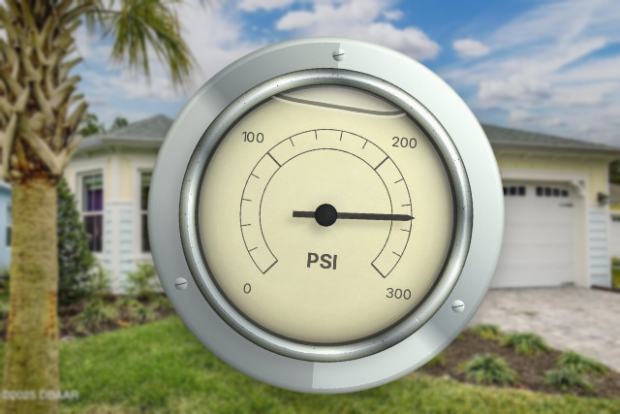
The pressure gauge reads {"value": 250, "unit": "psi"}
